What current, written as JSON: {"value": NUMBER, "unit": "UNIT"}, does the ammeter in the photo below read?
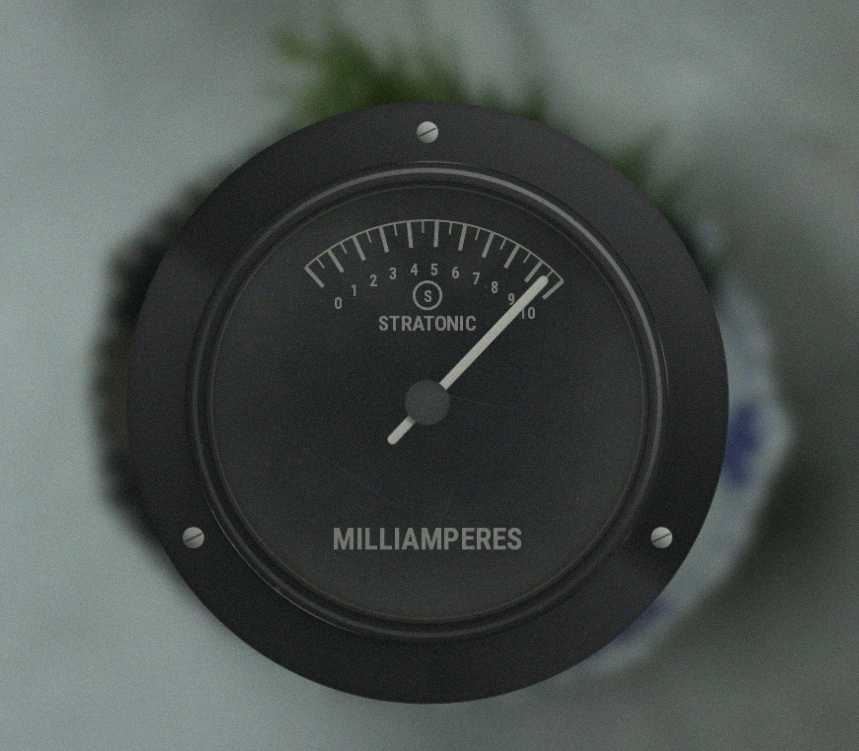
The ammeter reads {"value": 9.5, "unit": "mA"}
